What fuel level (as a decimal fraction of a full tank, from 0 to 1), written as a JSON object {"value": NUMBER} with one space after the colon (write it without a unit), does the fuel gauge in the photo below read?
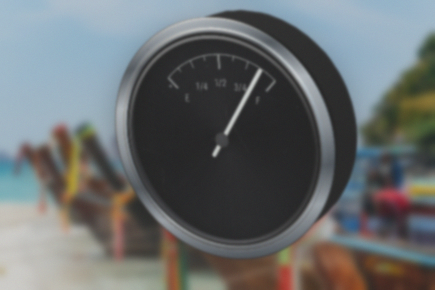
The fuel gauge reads {"value": 0.875}
